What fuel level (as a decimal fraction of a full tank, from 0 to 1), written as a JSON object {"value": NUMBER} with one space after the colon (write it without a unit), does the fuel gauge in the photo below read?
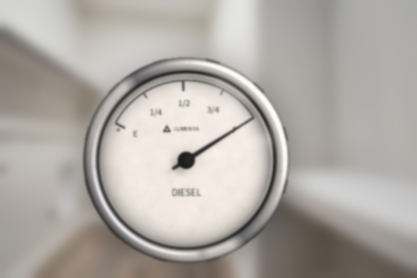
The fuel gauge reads {"value": 1}
